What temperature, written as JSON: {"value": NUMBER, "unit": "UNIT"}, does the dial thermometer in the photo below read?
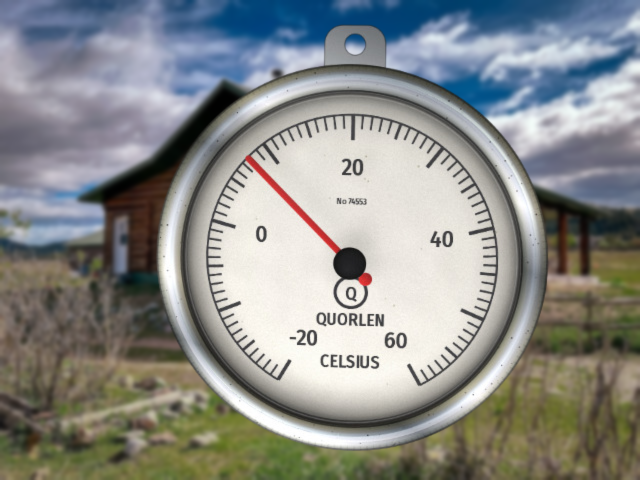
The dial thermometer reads {"value": 8, "unit": "°C"}
